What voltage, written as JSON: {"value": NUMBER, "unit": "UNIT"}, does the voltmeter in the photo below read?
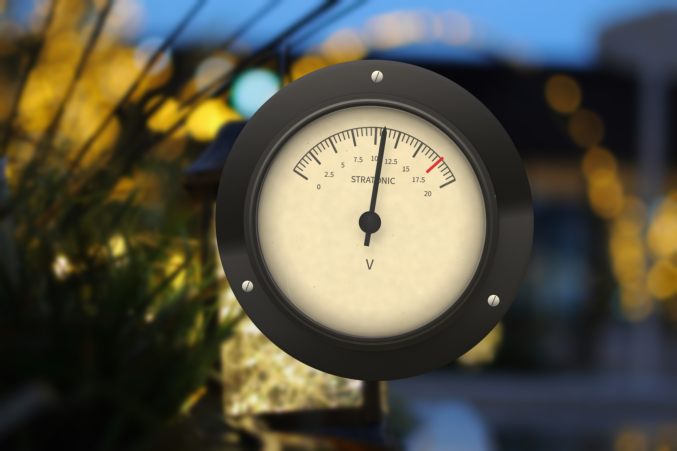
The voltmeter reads {"value": 11, "unit": "V"}
